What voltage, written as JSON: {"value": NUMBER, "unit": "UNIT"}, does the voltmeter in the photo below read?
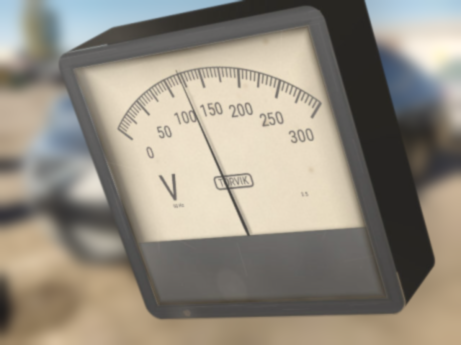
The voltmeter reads {"value": 125, "unit": "V"}
